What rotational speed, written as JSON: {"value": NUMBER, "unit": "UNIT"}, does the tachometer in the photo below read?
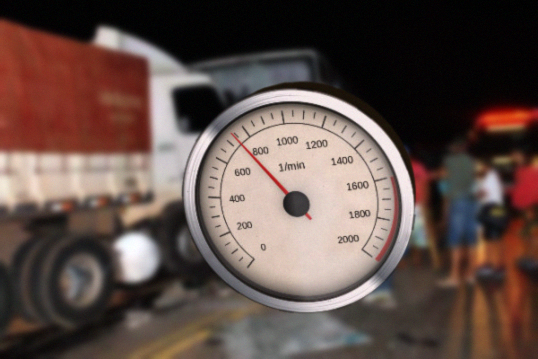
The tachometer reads {"value": 750, "unit": "rpm"}
